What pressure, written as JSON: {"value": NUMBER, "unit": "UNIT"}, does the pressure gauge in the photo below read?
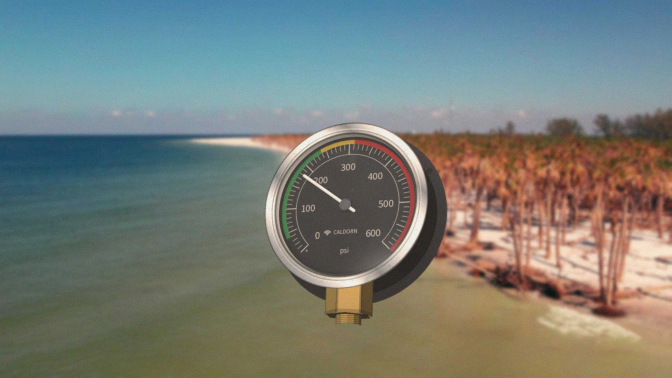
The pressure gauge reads {"value": 180, "unit": "psi"}
